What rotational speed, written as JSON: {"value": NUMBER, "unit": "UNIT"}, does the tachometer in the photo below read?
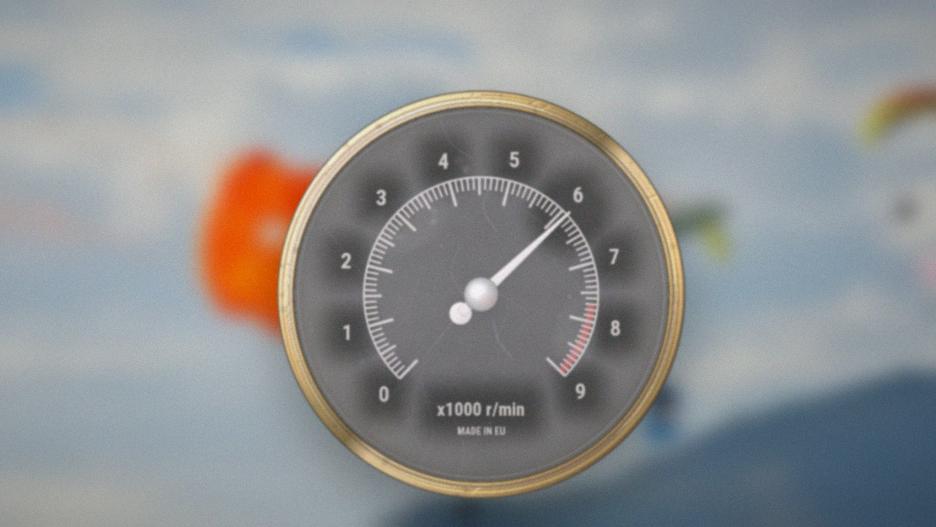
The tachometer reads {"value": 6100, "unit": "rpm"}
